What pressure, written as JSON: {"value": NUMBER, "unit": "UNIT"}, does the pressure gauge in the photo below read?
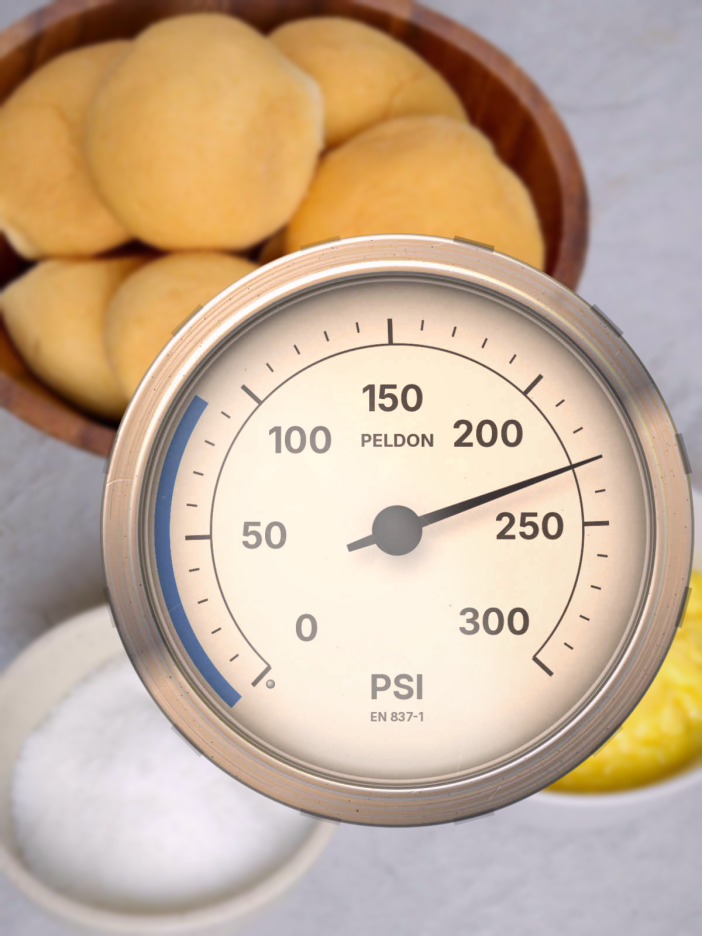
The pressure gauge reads {"value": 230, "unit": "psi"}
